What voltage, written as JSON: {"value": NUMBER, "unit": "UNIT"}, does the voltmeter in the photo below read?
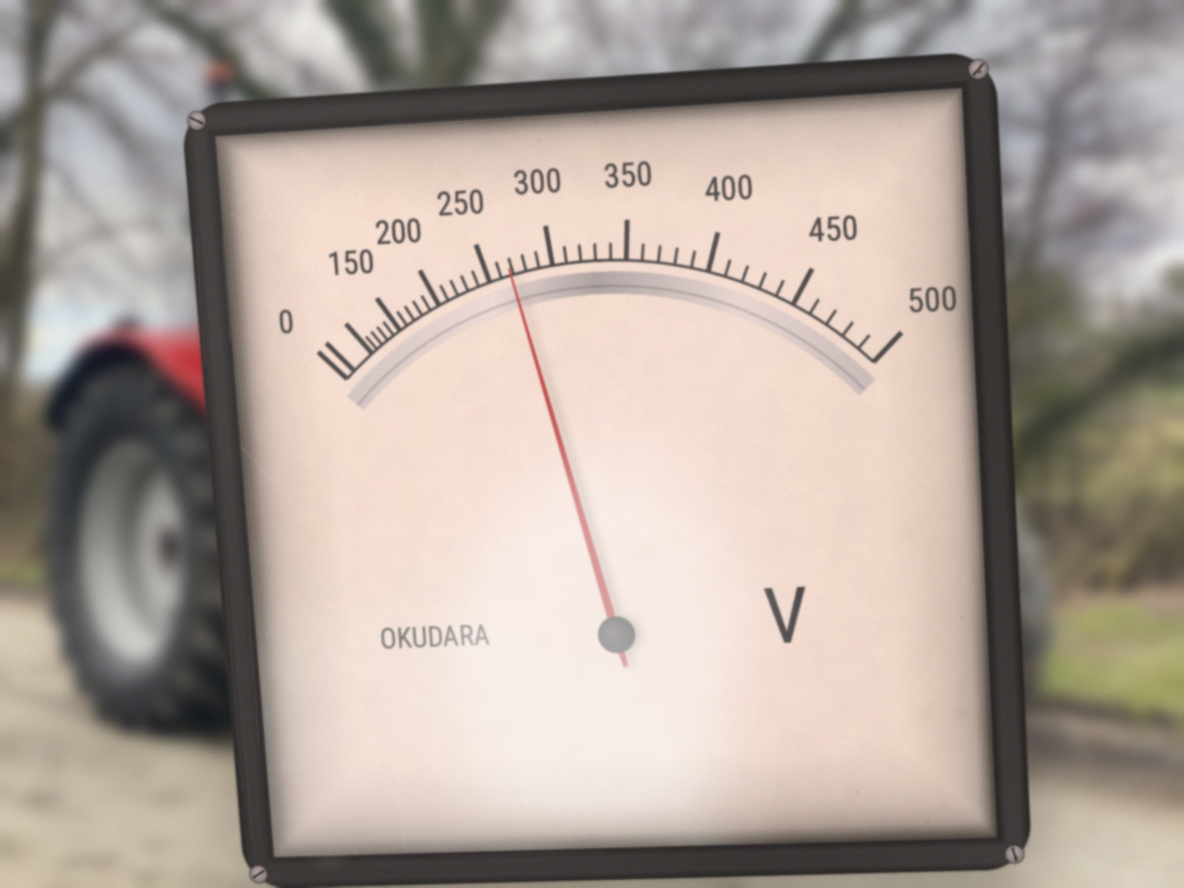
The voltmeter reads {"value": 270, "unit": "V"}
